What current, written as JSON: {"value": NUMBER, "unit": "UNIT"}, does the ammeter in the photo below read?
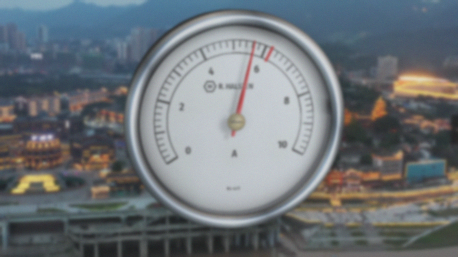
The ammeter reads {"value": 5.6, "unit": "A"}
